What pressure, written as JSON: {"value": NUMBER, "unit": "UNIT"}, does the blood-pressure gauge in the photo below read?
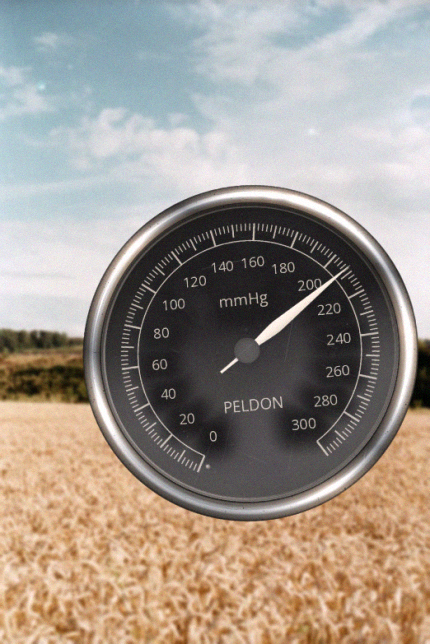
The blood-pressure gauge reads {"value": 208, "unit": "mmHg"}
